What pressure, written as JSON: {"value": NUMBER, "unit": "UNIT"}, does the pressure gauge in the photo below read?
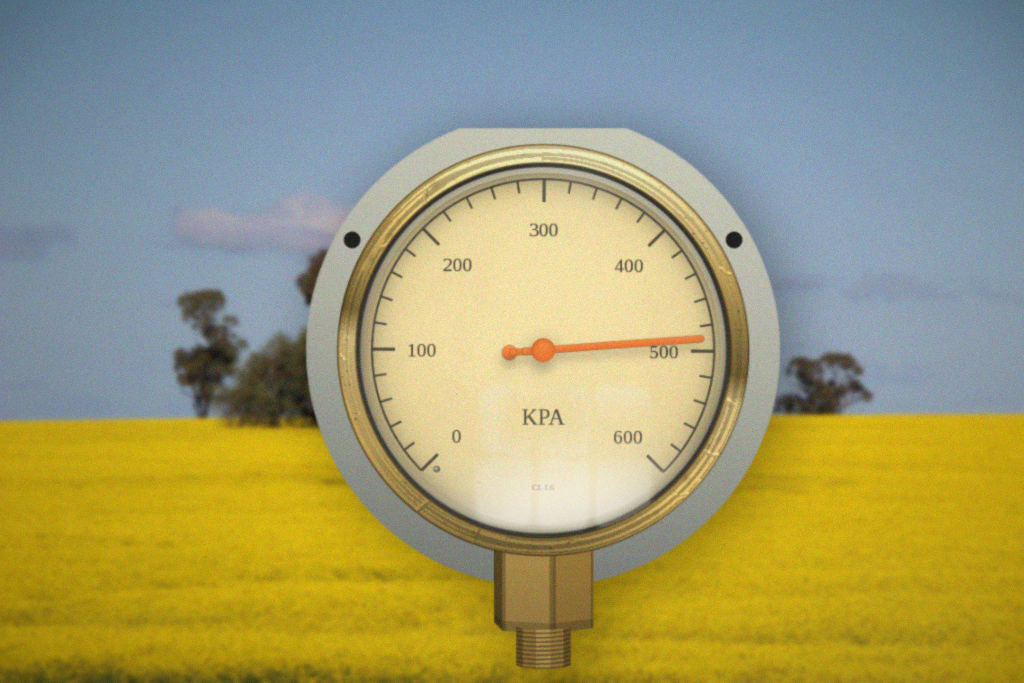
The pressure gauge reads {"value": 490, "unit": "kPa"}
